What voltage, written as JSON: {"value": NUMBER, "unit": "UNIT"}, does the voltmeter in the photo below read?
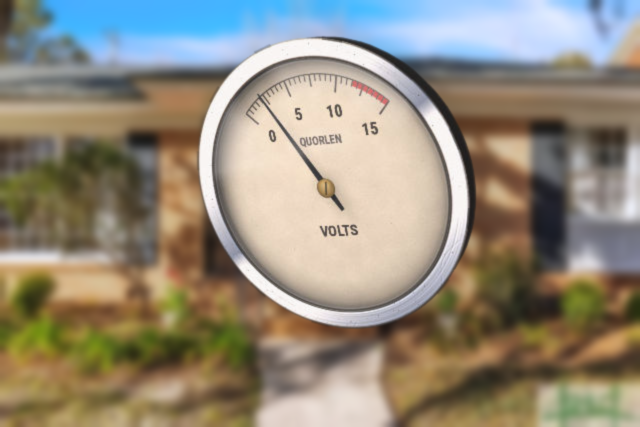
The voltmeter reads {"value": 2.5, "unit": "V"}
